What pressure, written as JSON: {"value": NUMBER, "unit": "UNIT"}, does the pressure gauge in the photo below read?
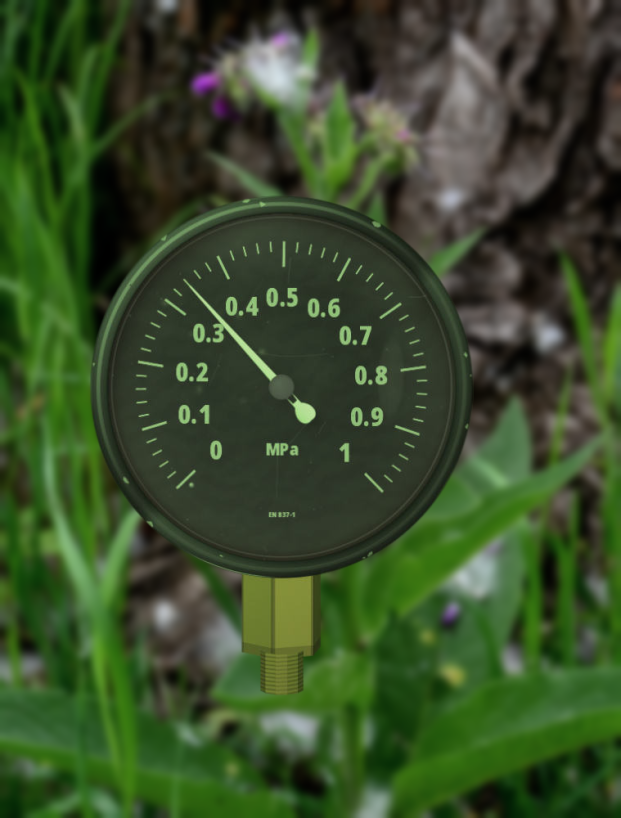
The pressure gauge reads {"value": 0.34, "unit": "MPa"}
